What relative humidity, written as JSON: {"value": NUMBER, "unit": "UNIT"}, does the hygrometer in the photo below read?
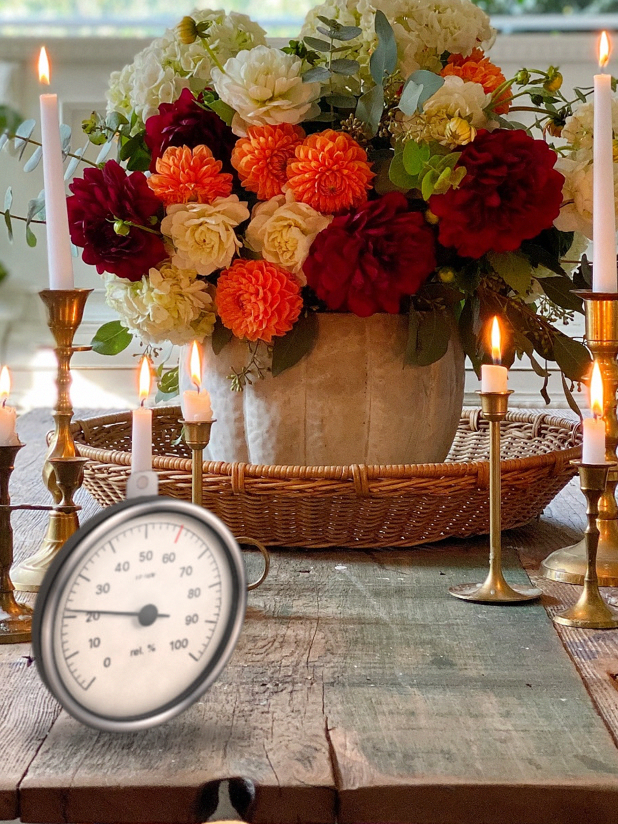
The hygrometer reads {"value": 22, "unit": "%"}
